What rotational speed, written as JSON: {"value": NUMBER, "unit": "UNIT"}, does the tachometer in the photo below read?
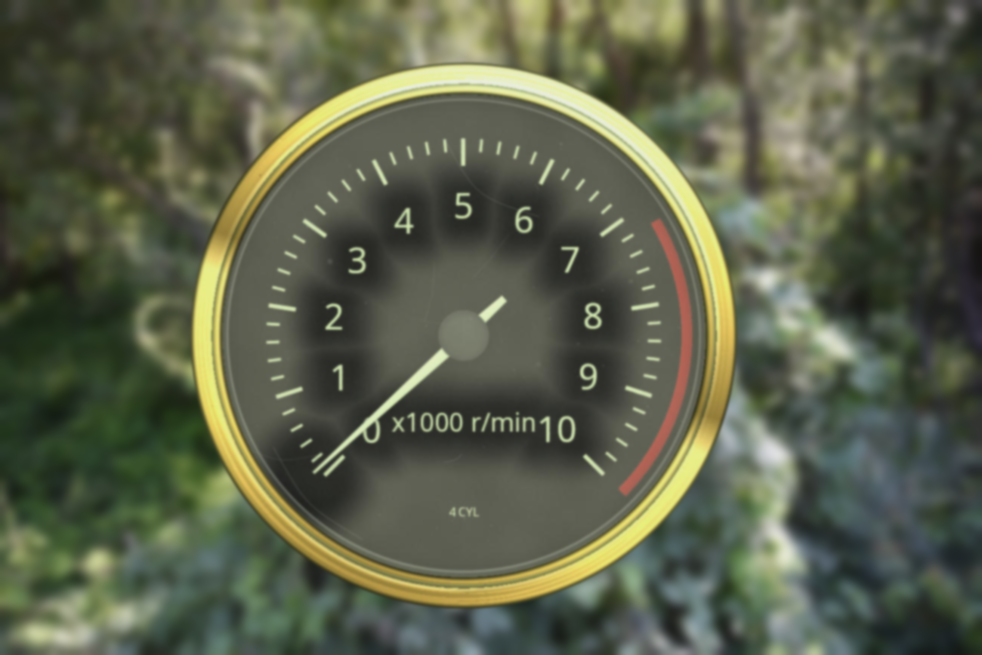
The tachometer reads {"value": 100, "unit": "rpm"}
